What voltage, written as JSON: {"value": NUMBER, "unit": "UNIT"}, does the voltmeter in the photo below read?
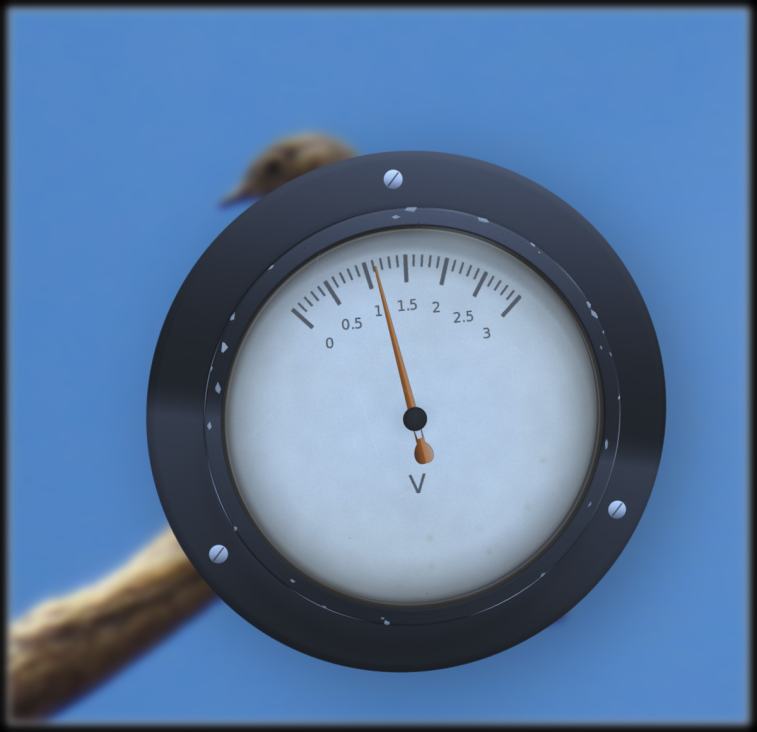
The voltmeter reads {"value": 1.1, "unit": "V"}
